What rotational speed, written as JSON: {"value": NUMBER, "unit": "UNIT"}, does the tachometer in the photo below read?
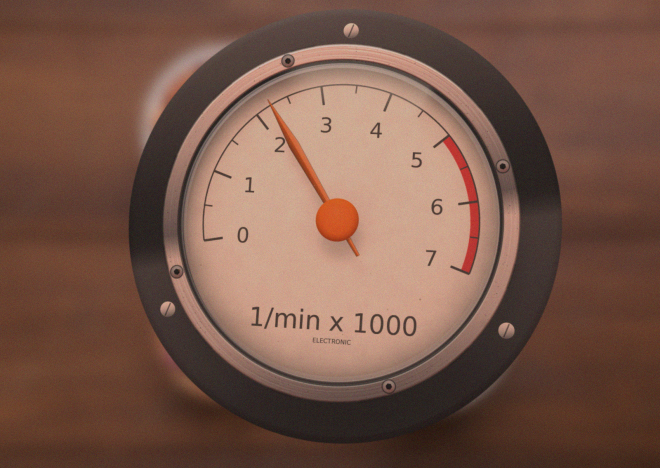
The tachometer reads {"value": 2250, "unit": "rpm"}
